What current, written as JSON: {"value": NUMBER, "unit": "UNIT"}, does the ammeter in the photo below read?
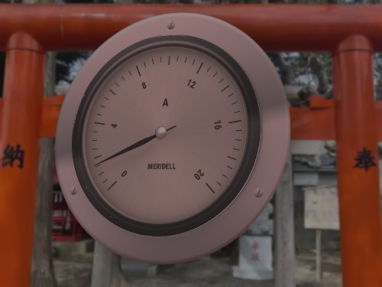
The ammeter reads {"value": 1.5, "unit": "A"}
